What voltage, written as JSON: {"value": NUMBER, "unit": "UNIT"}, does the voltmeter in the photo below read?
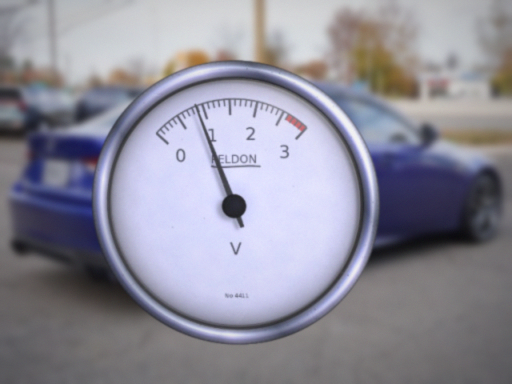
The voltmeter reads {"value": 0.9, "unit": "V"}
